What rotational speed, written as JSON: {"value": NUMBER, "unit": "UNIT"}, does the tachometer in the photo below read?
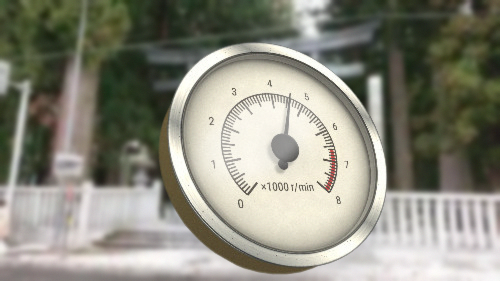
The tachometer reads {"value": 4500, "unit": "rpm"}
